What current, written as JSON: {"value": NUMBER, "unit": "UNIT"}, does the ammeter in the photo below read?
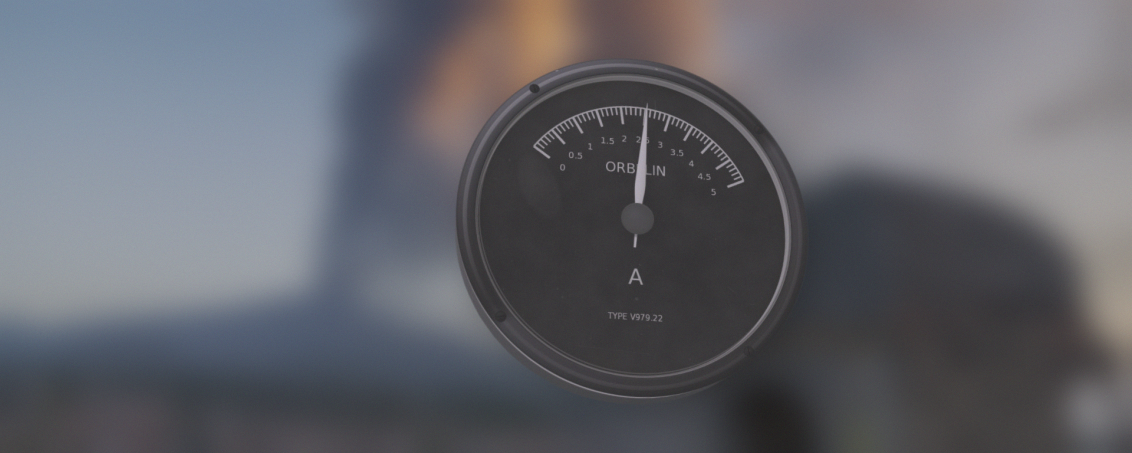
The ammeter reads {"value": 2.5, "unit": "A"}
